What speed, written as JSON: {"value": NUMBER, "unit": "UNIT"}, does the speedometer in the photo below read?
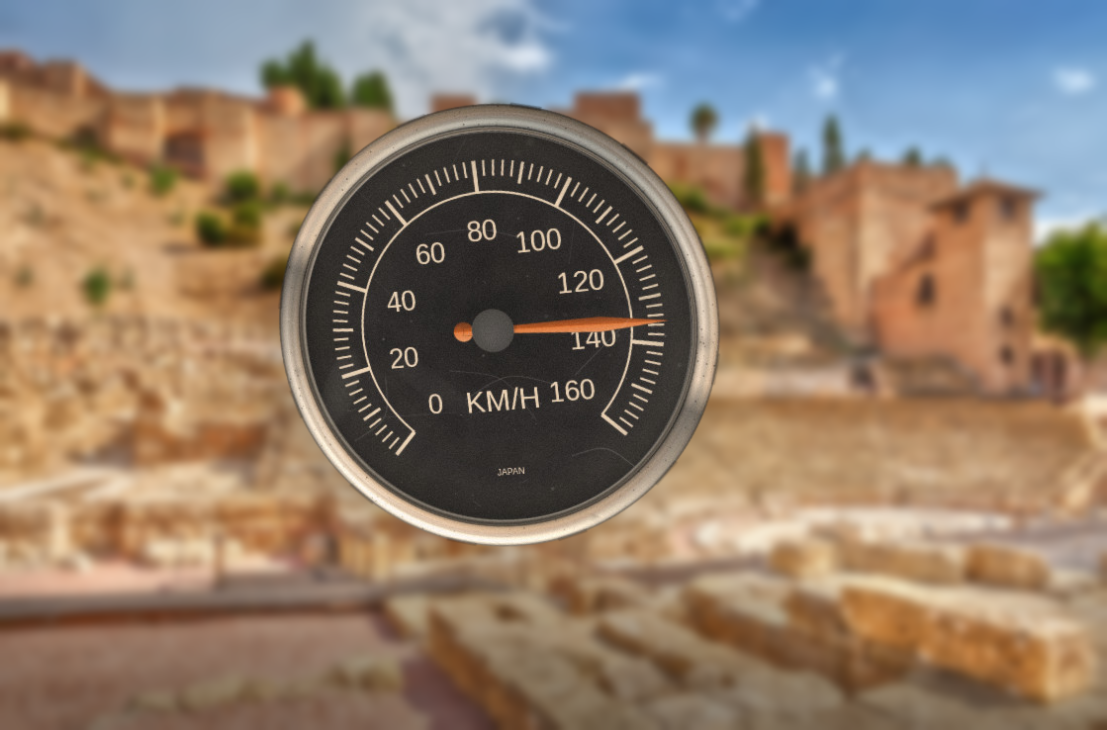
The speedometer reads {"value": 135, "unit": "km/h"}
